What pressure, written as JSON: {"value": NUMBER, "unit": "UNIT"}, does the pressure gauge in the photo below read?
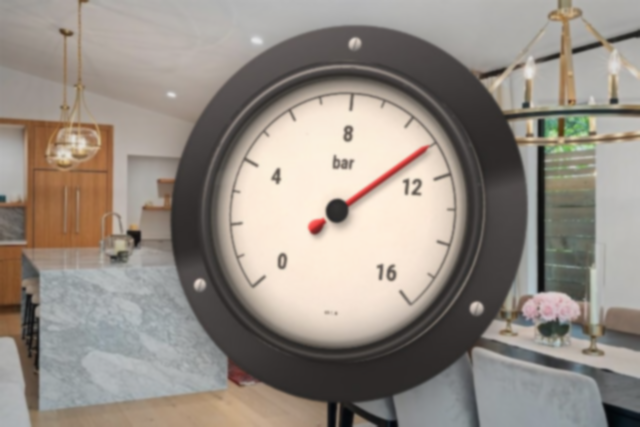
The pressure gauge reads {"value": 11, "unit": "bar"}
